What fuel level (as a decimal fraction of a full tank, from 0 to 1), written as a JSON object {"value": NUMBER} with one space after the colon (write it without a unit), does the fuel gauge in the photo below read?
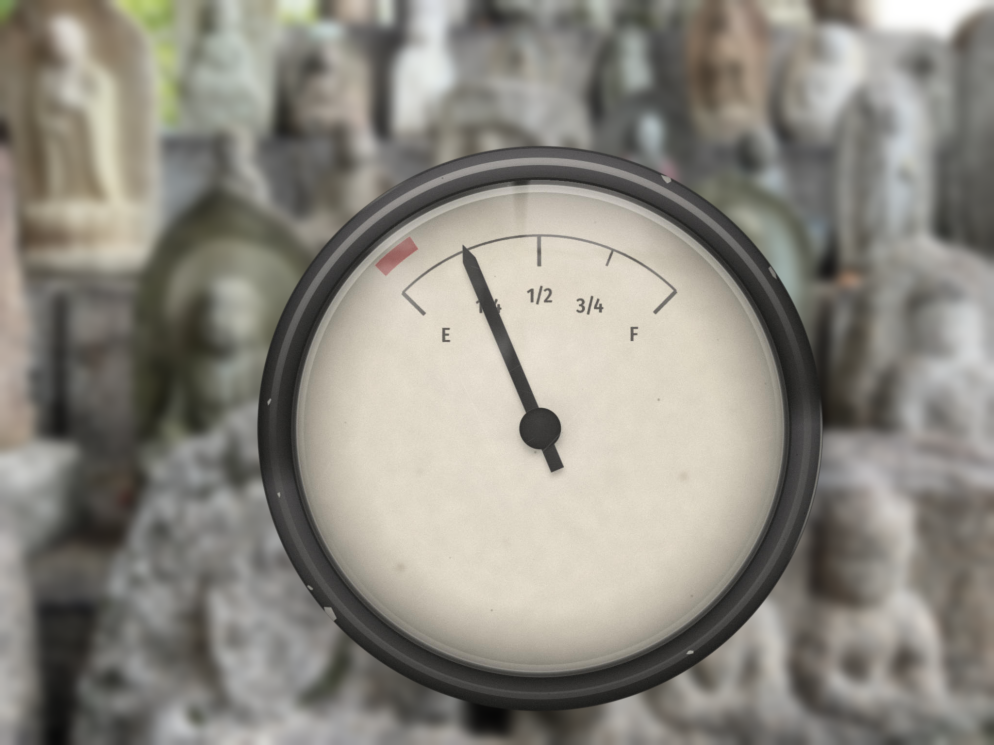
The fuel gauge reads {"value": 0.25}
